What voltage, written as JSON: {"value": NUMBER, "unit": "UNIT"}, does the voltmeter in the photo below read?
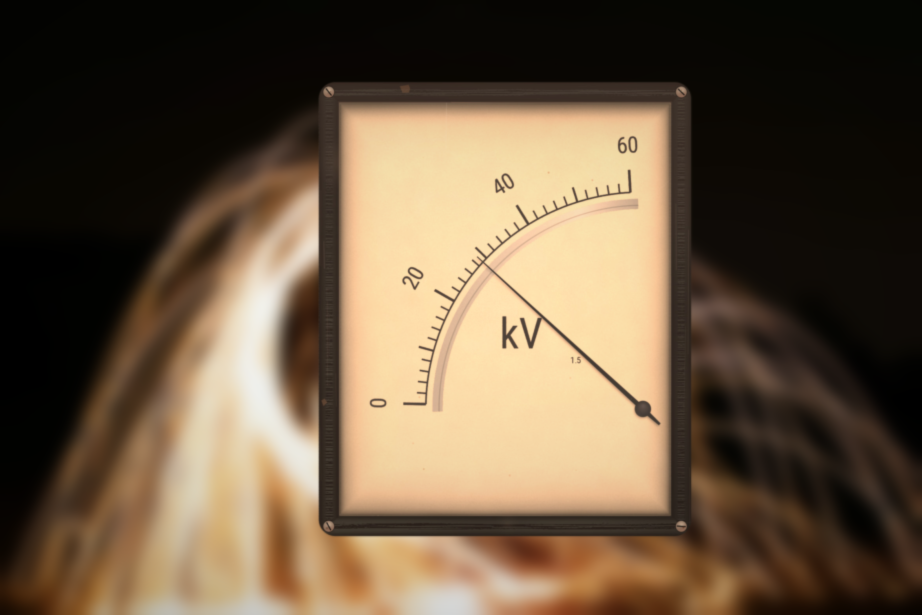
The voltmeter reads {"value": 29, "unit": "kV"}
